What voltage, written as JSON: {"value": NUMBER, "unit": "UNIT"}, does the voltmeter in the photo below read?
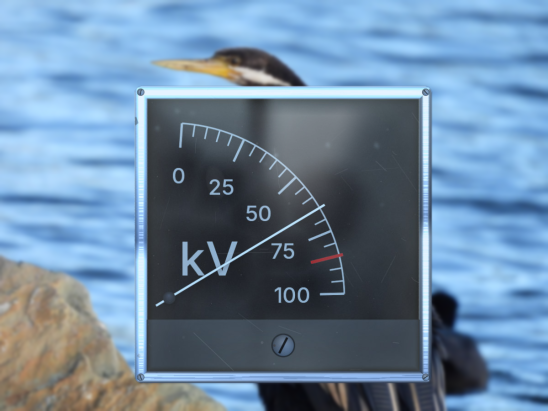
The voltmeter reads {"value": 65, "unit": "kV"}
